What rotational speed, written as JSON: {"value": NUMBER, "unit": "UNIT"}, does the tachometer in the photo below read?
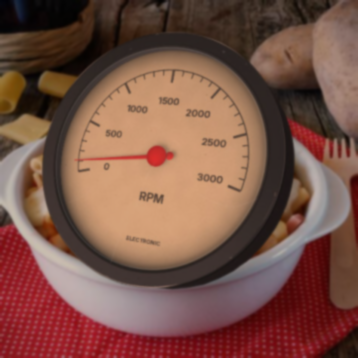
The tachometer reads {"value": 100, "unit": "rpm"}
